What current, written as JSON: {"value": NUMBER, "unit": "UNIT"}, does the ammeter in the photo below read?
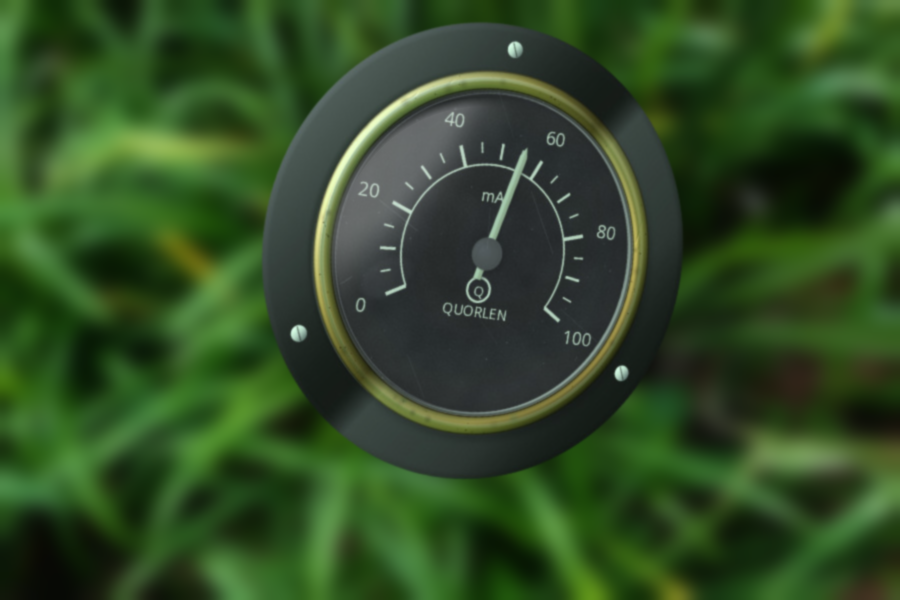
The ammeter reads {"value": 55, "unit": "mA"}
